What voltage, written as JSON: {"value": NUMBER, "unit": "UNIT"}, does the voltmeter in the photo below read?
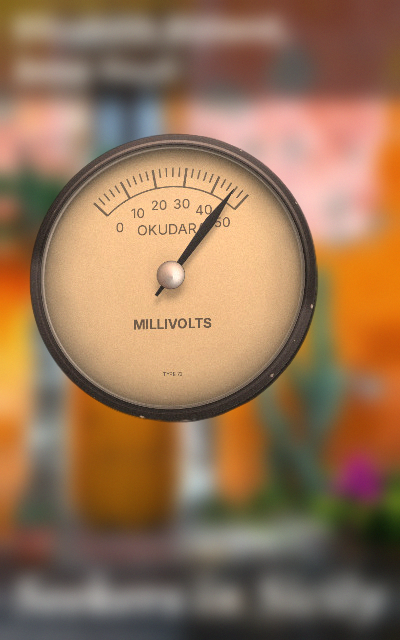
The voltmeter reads {"value": 46, "unit": "mV"}
